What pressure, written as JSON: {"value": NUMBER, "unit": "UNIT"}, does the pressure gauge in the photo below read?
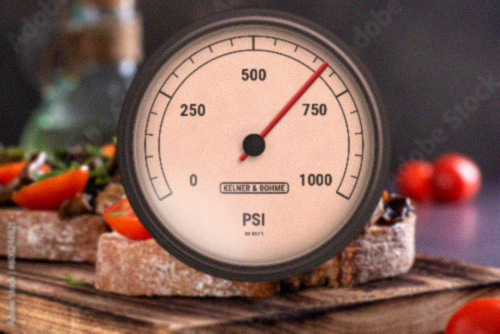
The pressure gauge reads {"value": 675, "unit": "psi"}
